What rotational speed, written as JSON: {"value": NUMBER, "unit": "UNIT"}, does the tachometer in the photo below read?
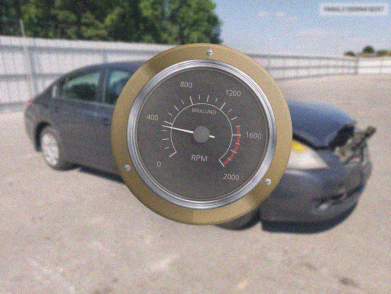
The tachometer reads {"value": 350, "unit": "rpm"}
